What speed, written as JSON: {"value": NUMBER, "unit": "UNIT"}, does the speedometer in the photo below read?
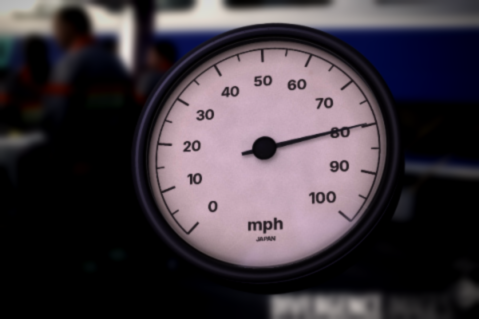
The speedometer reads {"value": 80, "unit": "mph"}
